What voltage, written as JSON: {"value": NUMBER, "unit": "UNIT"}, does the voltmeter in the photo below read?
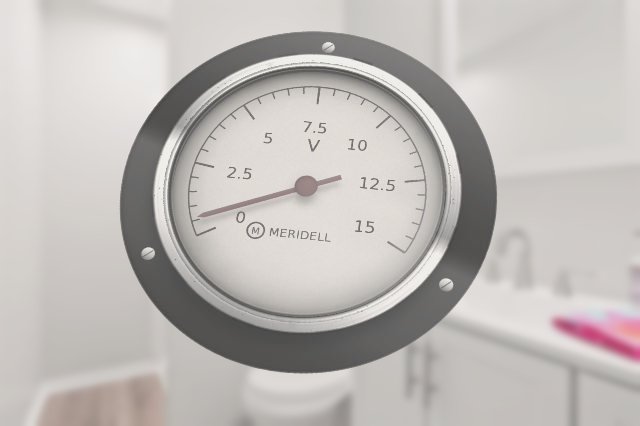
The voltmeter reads {"value": 0.5, "unit": "V"}
